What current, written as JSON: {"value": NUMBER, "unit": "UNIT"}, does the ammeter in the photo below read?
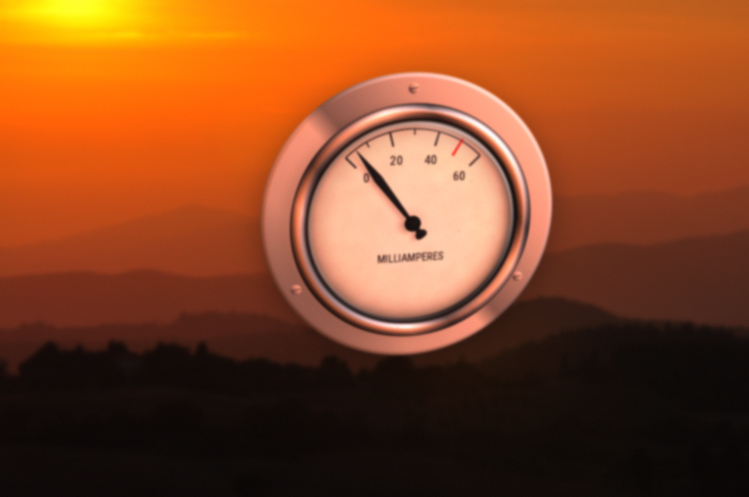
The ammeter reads {"value": 5, "unit": "mA"}
